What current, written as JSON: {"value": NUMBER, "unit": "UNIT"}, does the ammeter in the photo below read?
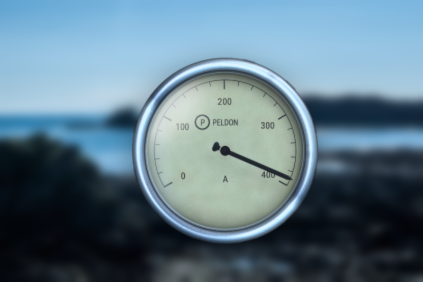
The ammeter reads {"value": 390, "unit": "A"}
